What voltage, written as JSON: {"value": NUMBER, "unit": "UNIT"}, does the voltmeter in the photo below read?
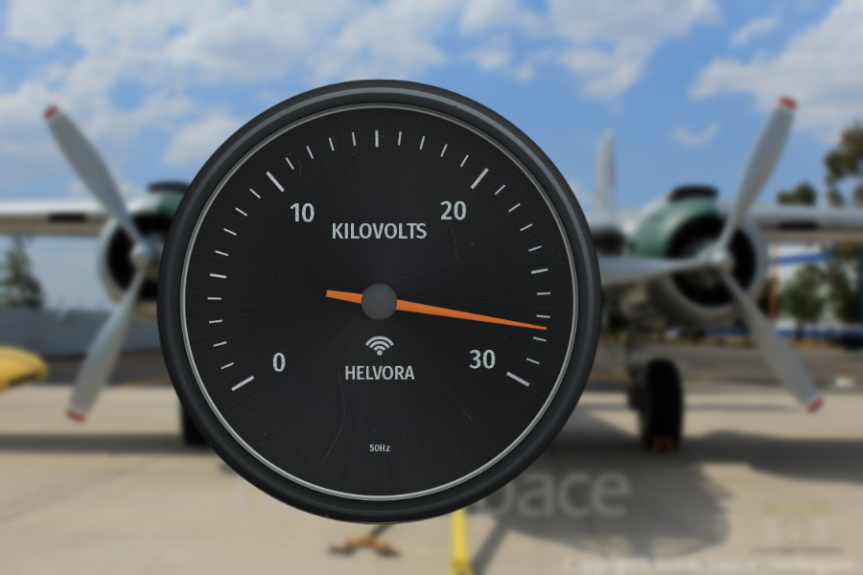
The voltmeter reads {"value": 27.5, "unit": "kV"}
